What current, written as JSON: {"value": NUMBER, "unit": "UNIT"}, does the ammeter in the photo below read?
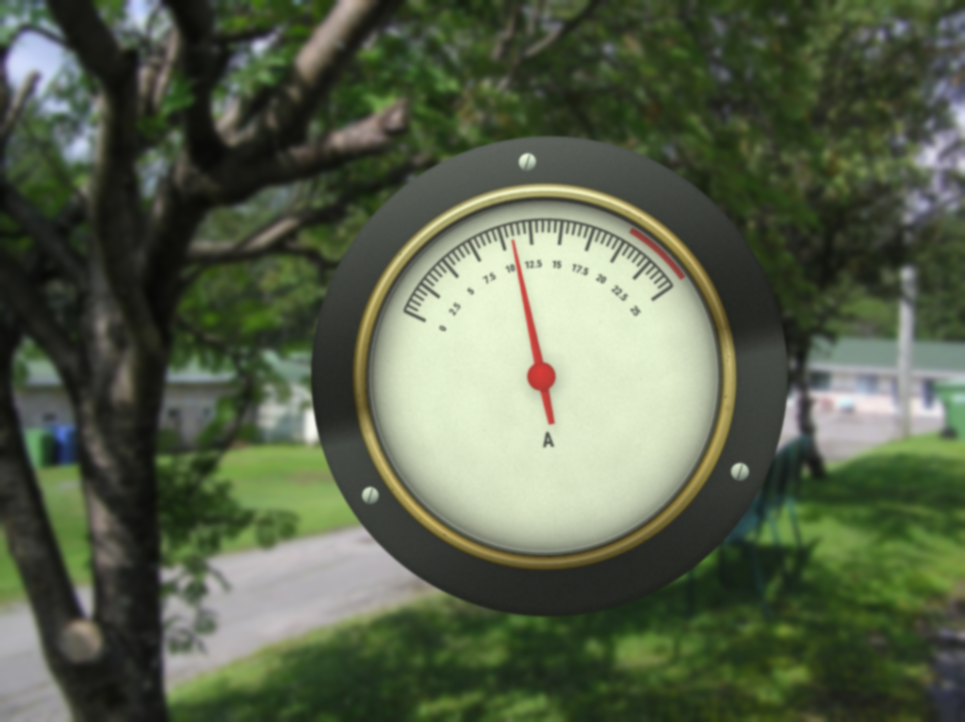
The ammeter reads {"value": 11, "unit": "A"}
